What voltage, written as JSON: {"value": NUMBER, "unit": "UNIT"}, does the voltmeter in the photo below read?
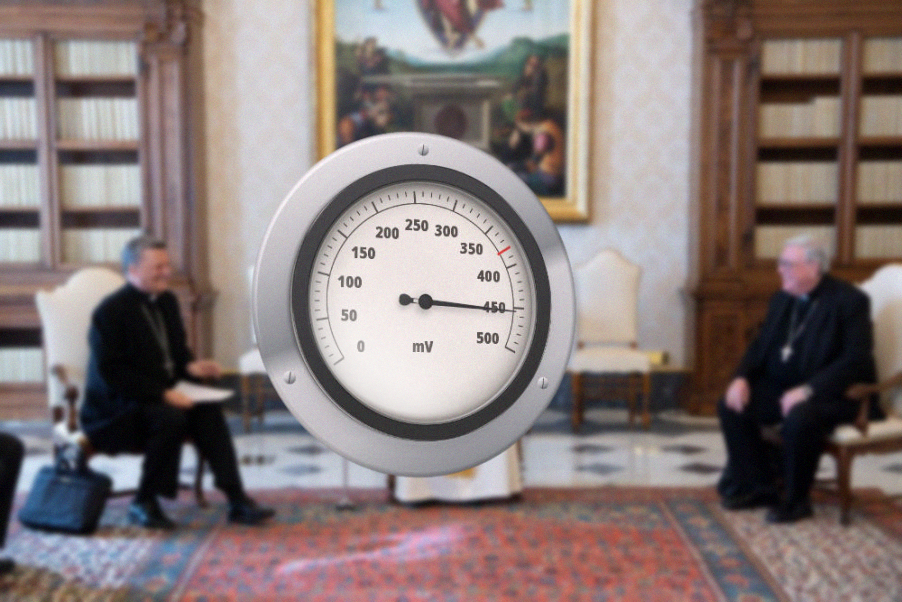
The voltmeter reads {"value": 455, "unit": "mV"}
